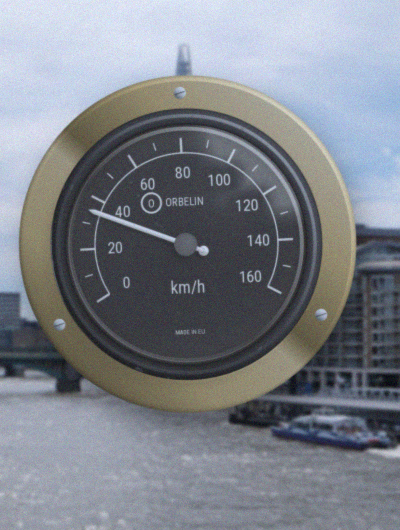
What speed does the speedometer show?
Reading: 35 km/h
